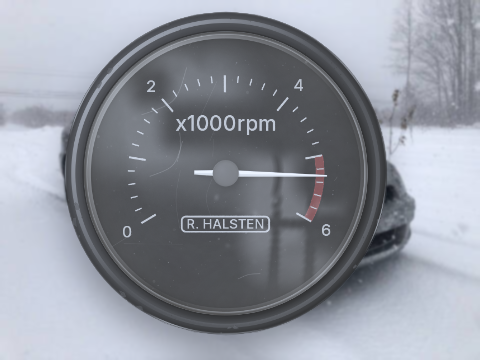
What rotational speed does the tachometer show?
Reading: 5300 rpm
